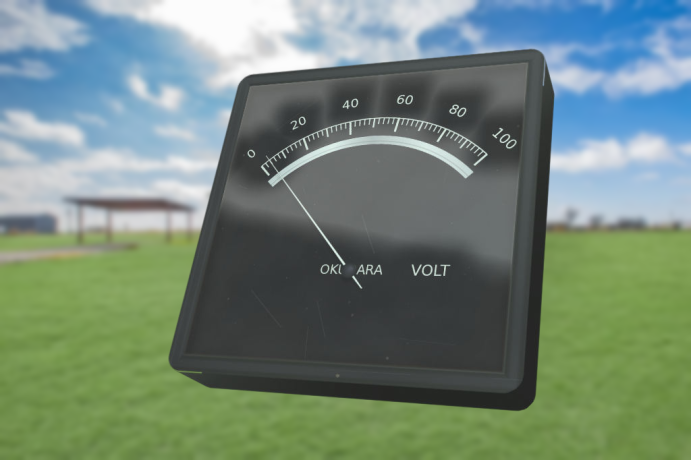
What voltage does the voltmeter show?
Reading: 4 V
